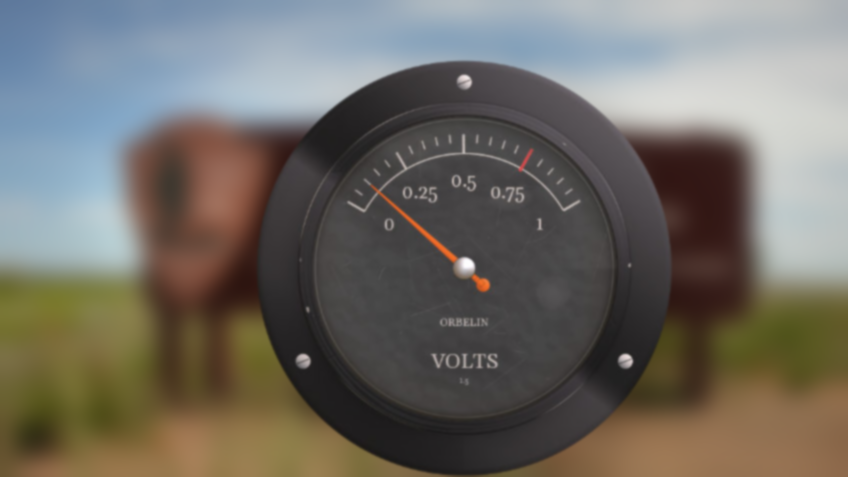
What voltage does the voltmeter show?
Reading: 0.1 V
